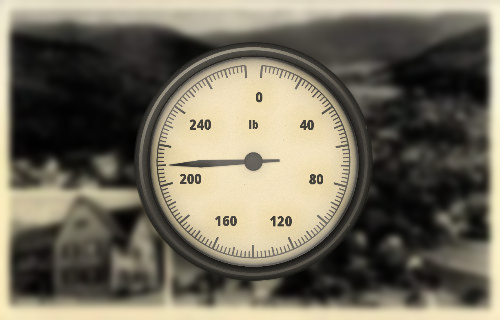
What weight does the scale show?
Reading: 210 lb
